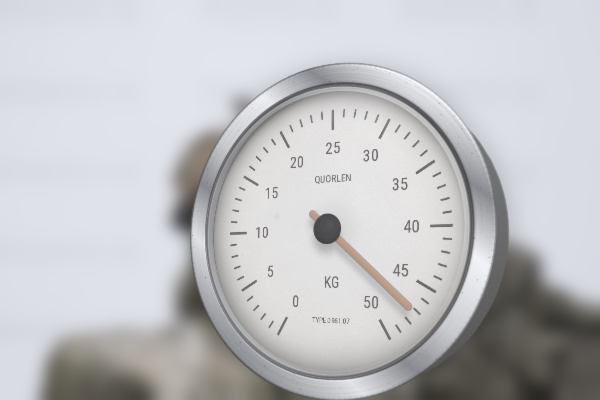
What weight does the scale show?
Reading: 47 kg
